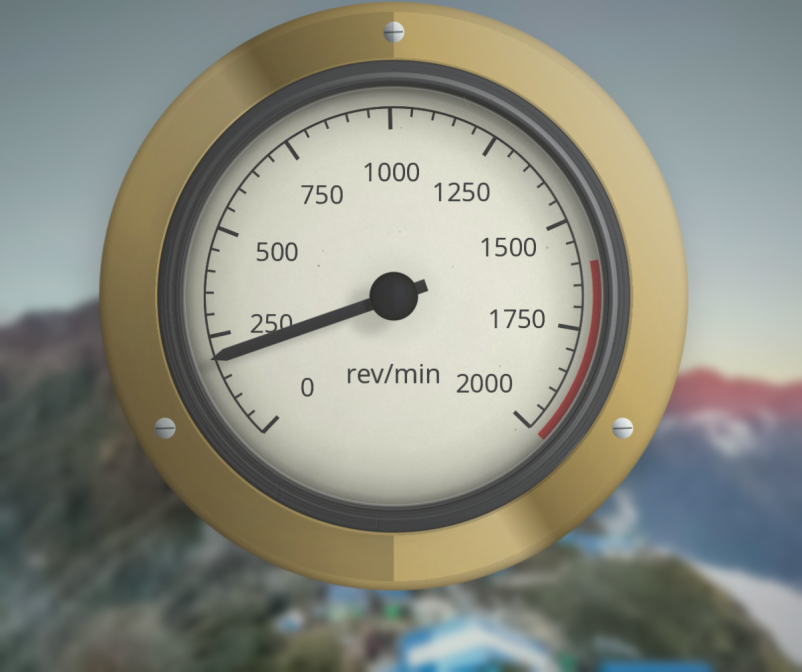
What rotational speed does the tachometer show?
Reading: 200 rpm
